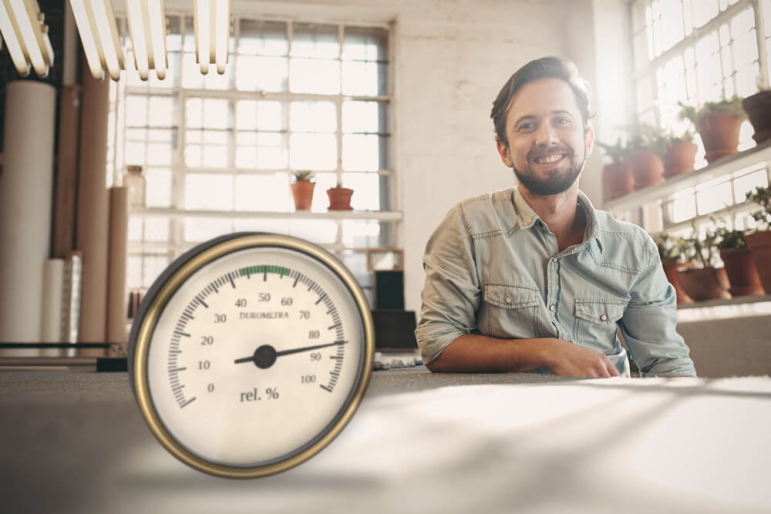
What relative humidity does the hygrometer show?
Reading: 85 %
